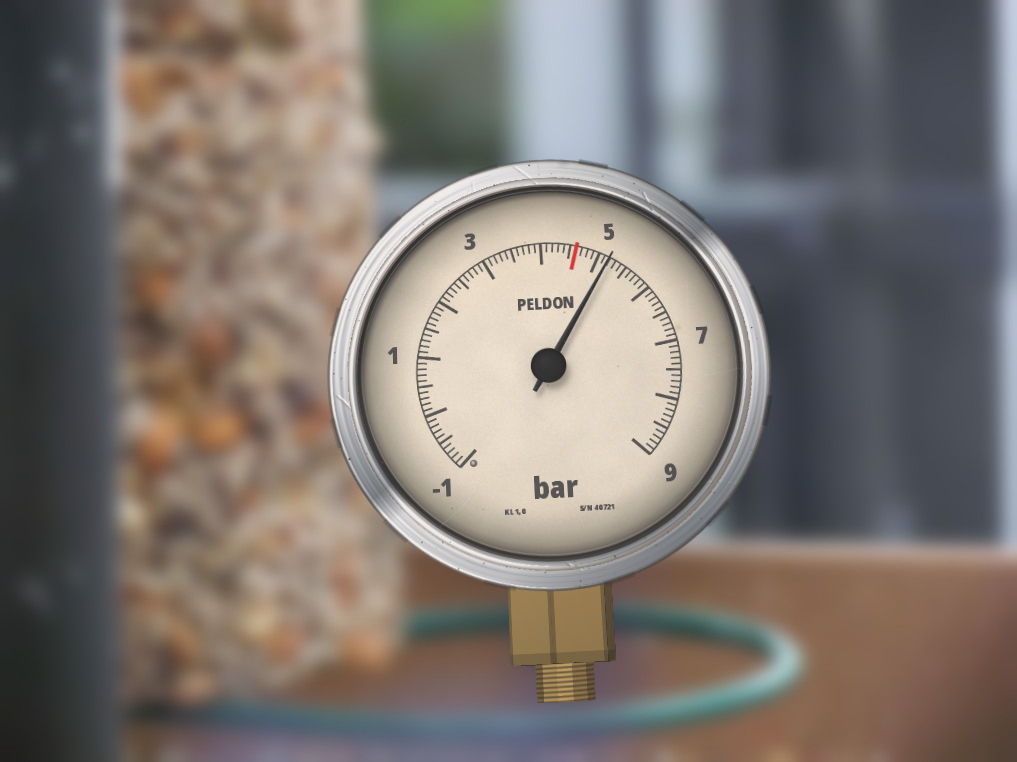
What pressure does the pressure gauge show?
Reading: 5.2 bar
